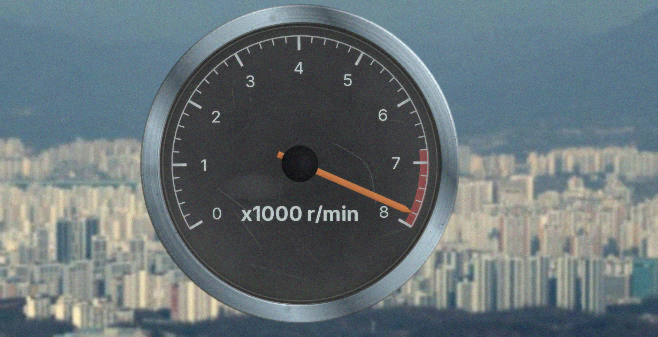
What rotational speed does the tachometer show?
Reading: 7800 rpm
